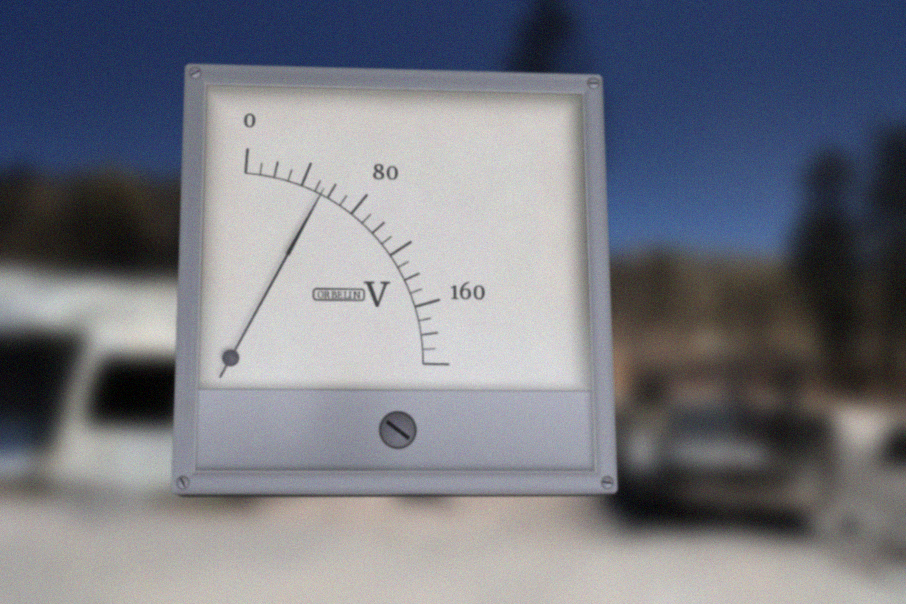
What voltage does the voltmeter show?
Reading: 55 V
